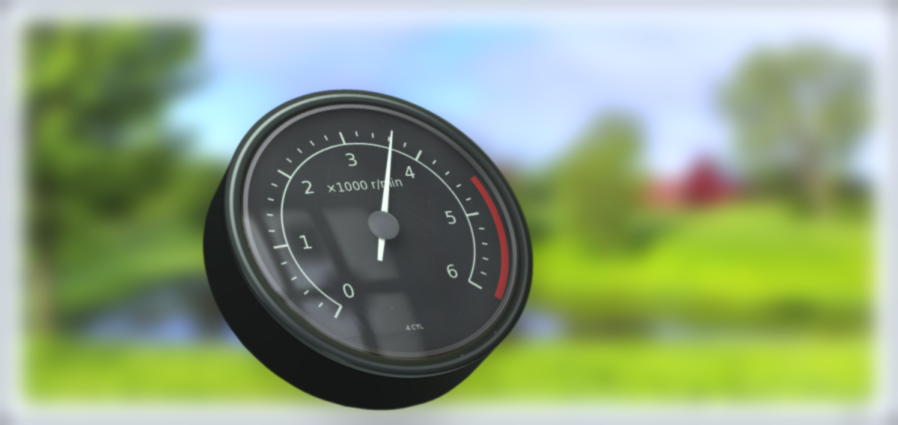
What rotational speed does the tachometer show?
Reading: 3600 rpm
